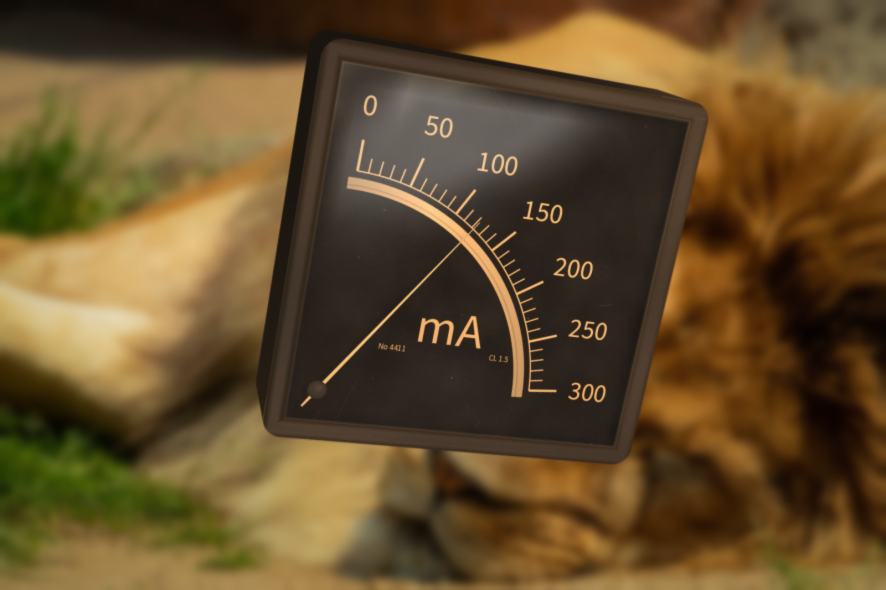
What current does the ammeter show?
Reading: 120 mA
